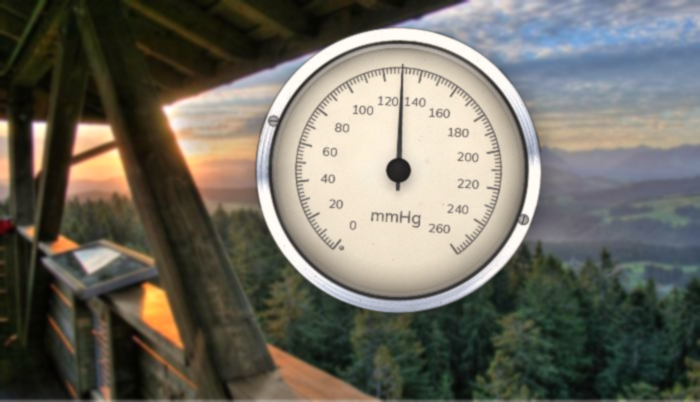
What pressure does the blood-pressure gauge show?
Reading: 130 mmHg
